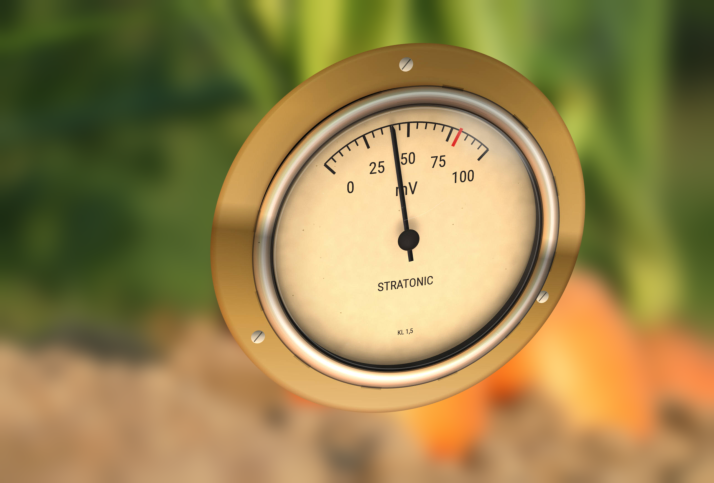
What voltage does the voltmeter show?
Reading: 40 mV
